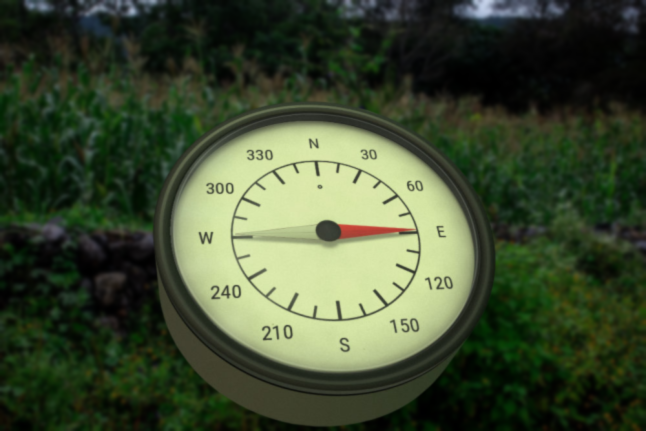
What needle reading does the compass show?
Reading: 90 °
